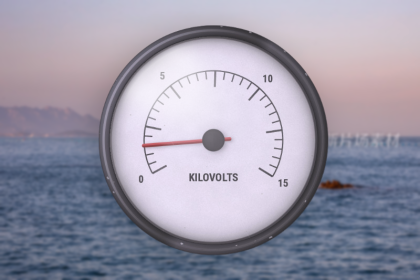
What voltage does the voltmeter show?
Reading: 1.5 kV
